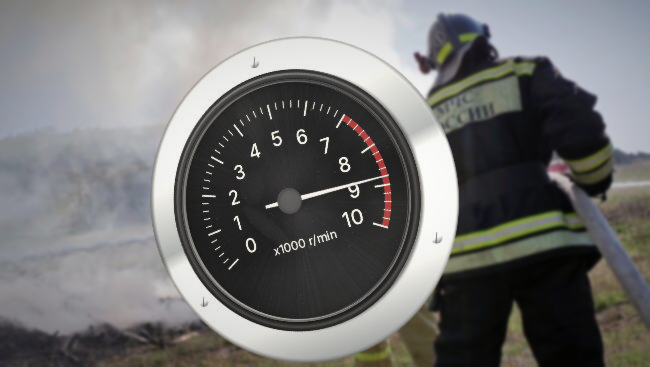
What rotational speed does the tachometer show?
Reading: 8800 rpm
